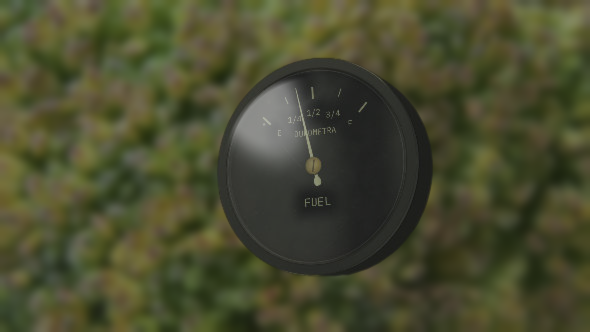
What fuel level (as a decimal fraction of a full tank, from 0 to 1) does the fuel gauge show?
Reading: 0.375
